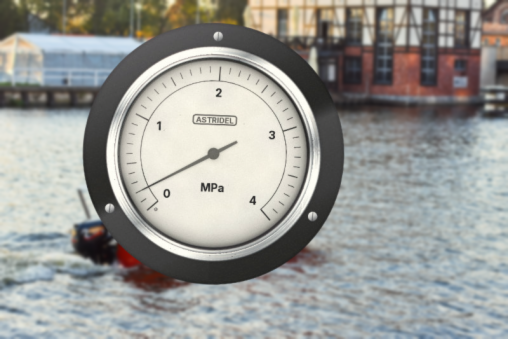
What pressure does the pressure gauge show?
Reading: 0.2 MPa
